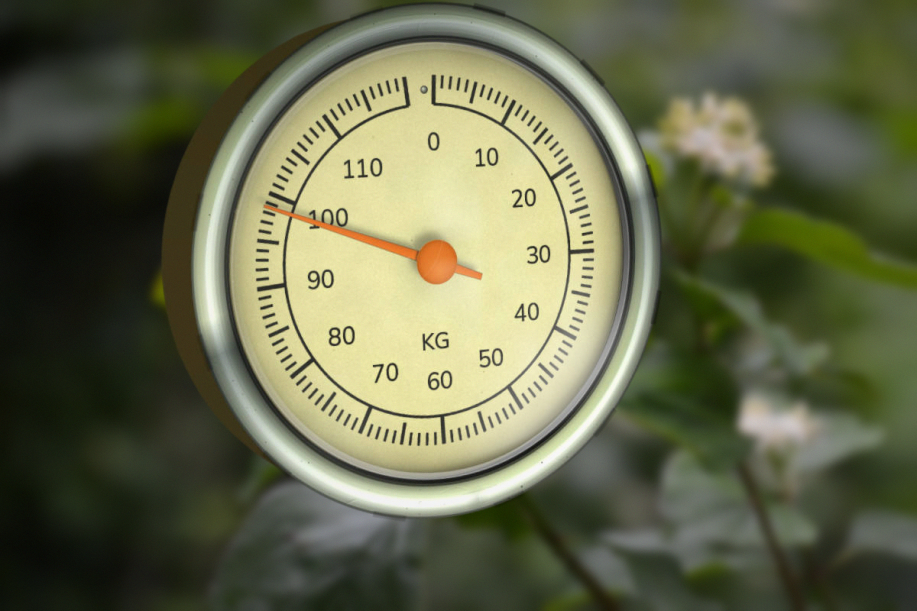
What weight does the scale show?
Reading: 98.5 kg
